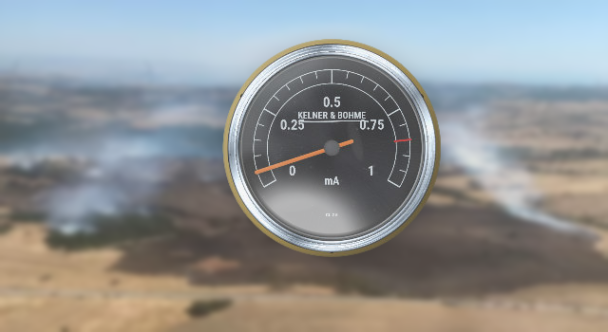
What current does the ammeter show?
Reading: 0.05 mA
